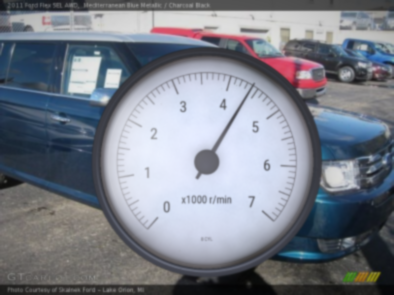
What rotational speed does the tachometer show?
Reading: 4400 rpm
